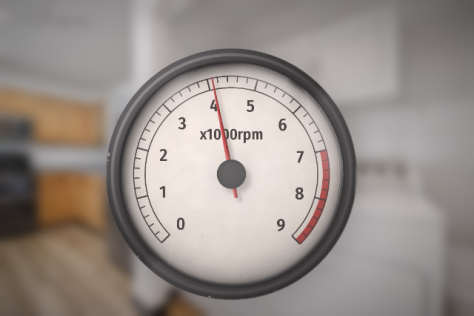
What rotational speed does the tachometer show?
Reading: 4100 rpm
